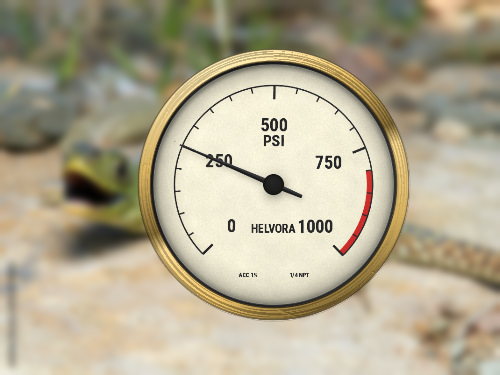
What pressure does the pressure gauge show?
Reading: 250 psi
